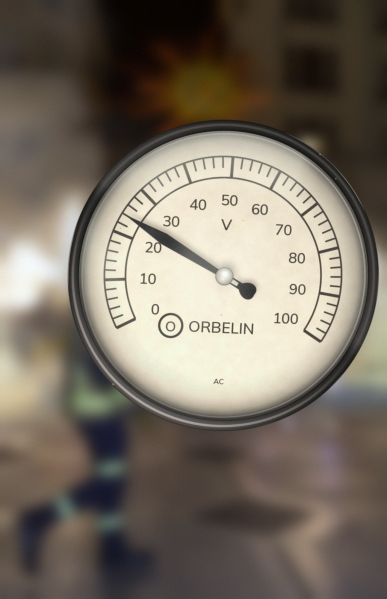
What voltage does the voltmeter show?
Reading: 24 V
